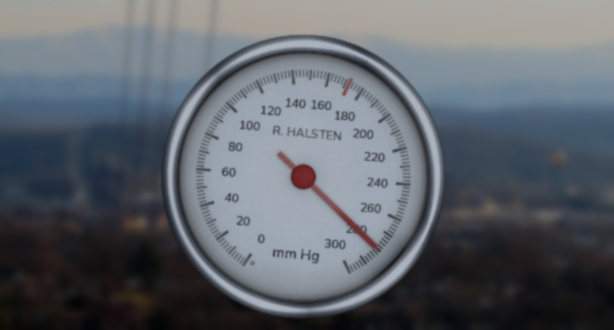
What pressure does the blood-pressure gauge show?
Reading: 280 mmHg
